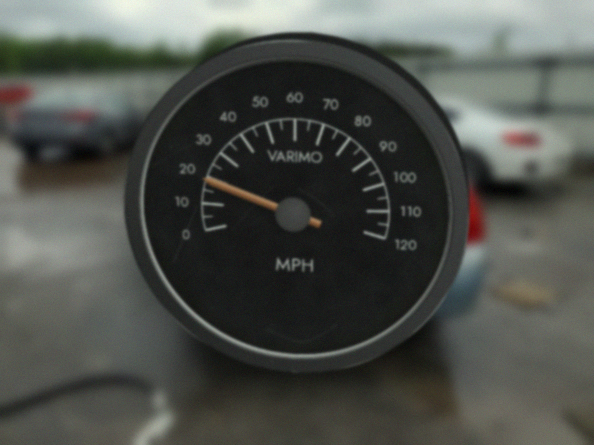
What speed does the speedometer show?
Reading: 20 mph
